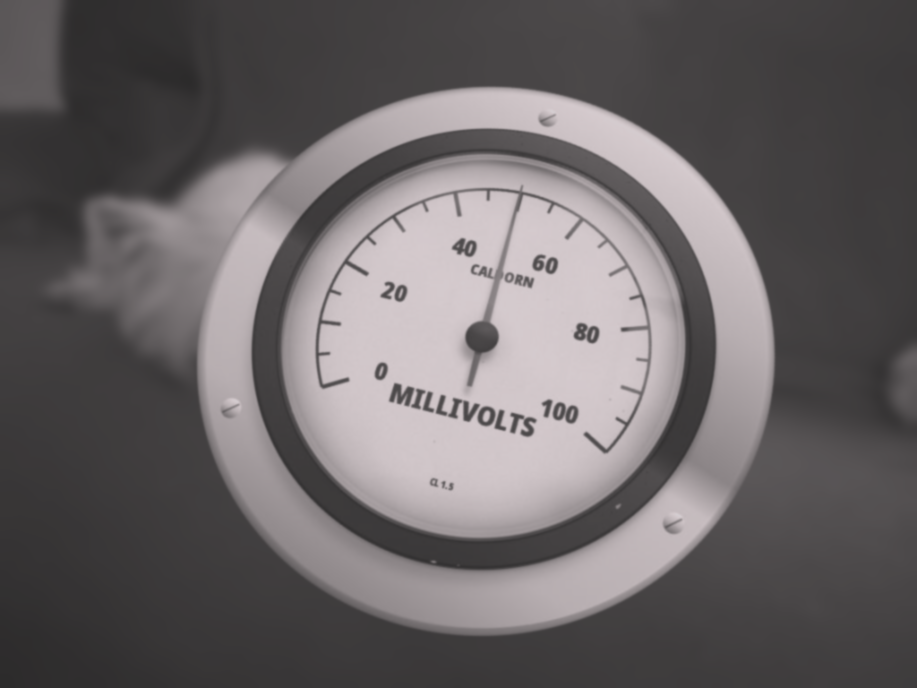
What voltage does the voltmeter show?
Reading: 50 mV
